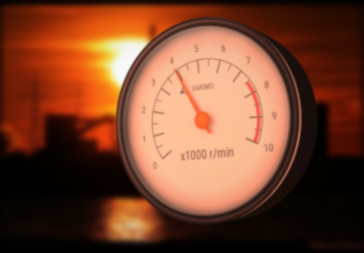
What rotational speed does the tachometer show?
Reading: 4000 rpm
